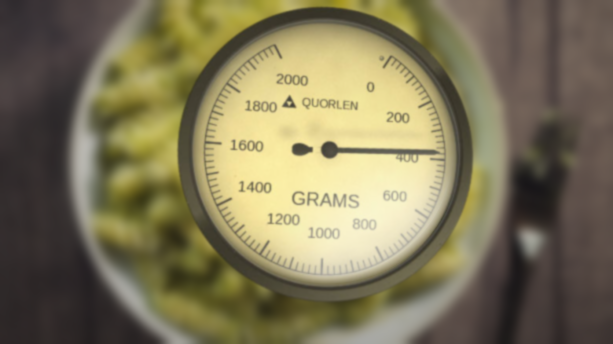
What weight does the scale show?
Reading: 380 g
